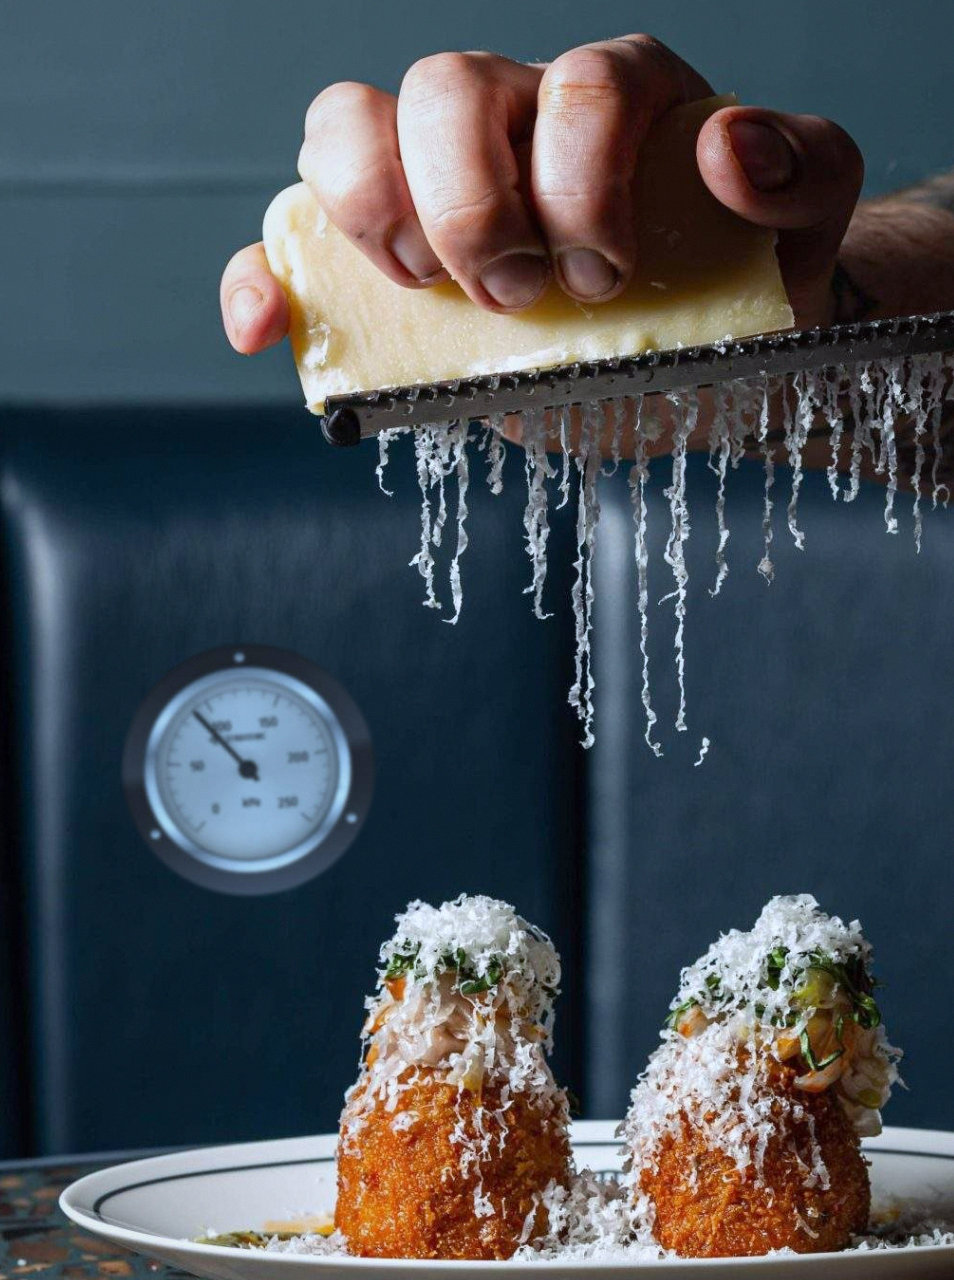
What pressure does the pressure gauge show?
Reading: 90 kPa
